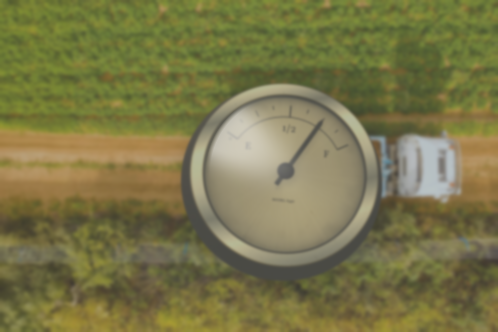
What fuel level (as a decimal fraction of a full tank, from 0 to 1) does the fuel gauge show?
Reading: 0.75
